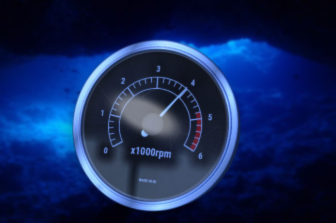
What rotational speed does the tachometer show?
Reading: 4000 rpm
